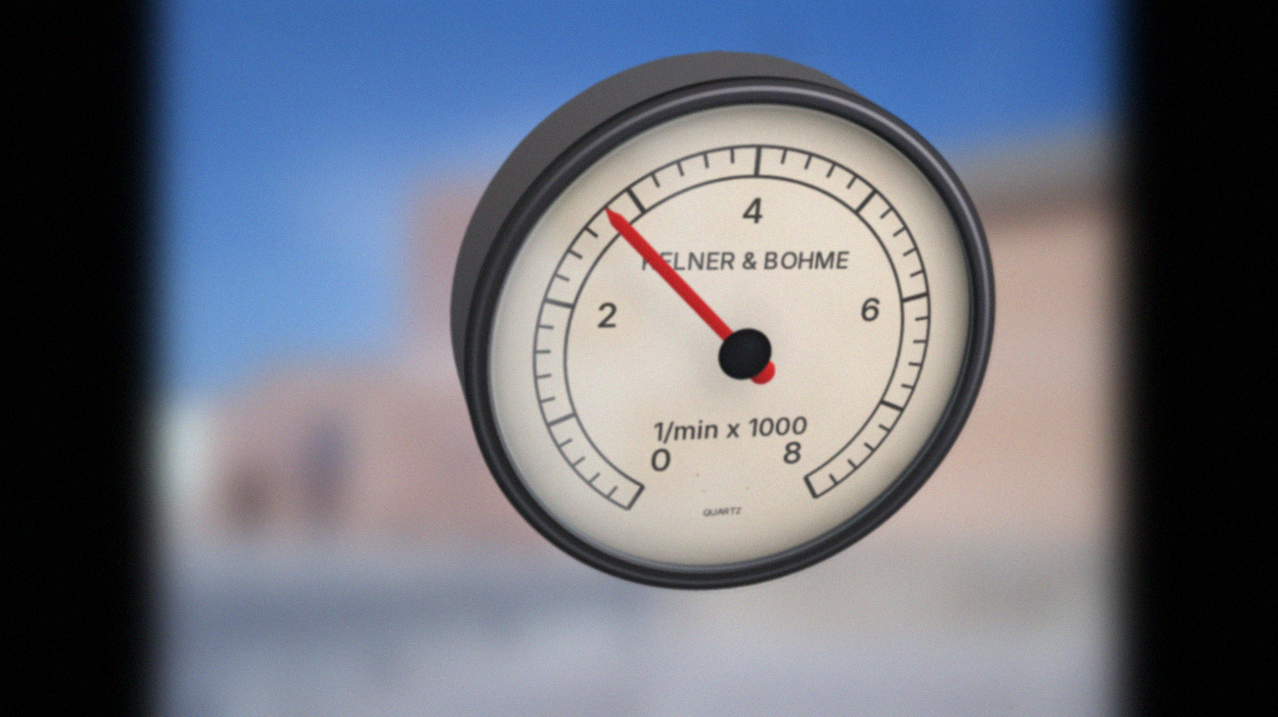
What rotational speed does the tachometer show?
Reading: 2800 rpm
